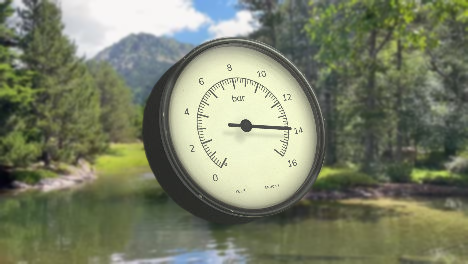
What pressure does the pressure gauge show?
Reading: 14 bar
